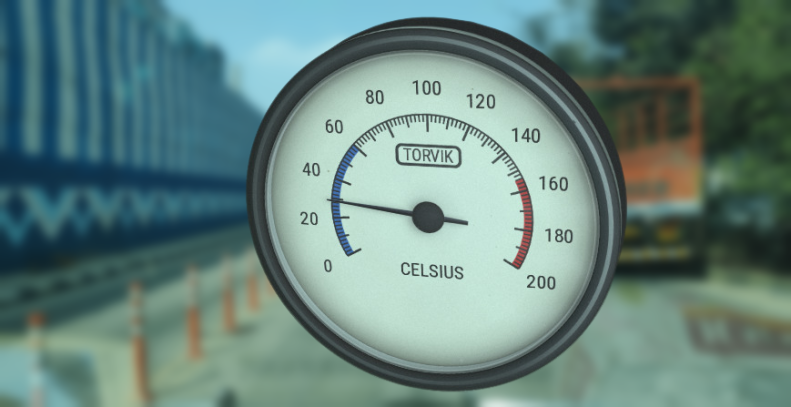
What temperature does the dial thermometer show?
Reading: 30 °C
